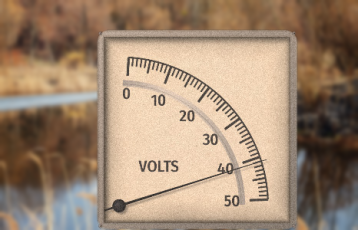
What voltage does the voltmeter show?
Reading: 41 V
